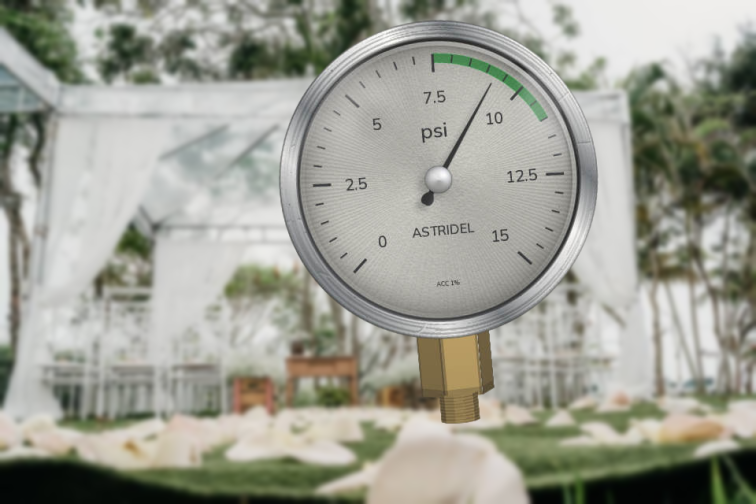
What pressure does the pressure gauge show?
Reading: 9.25 psi
